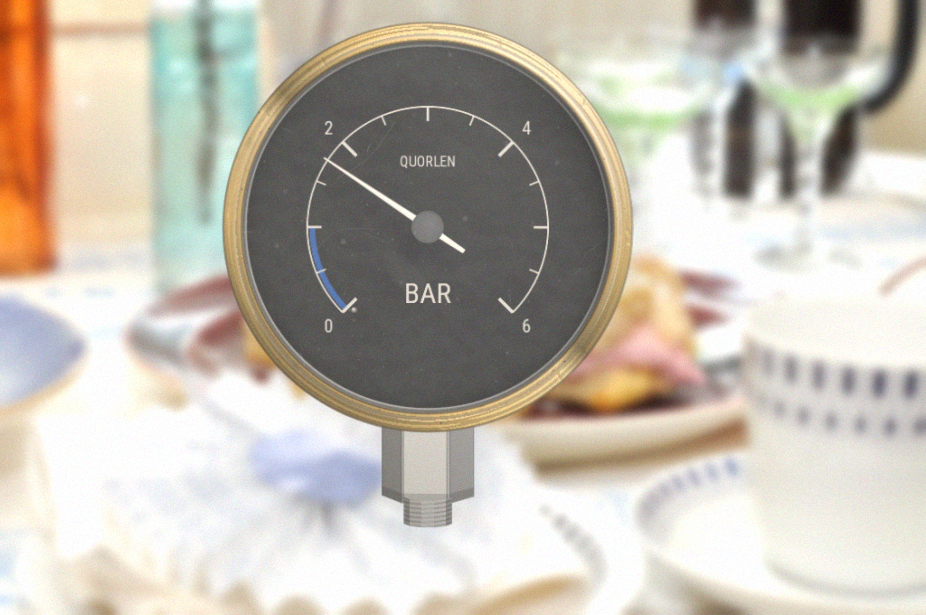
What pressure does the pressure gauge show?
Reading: 1.75 bar
